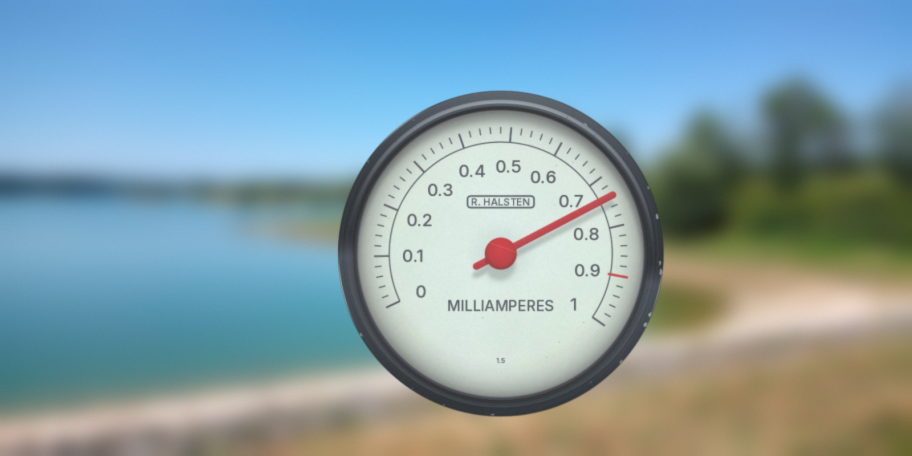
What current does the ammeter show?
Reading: 0.74 mA
